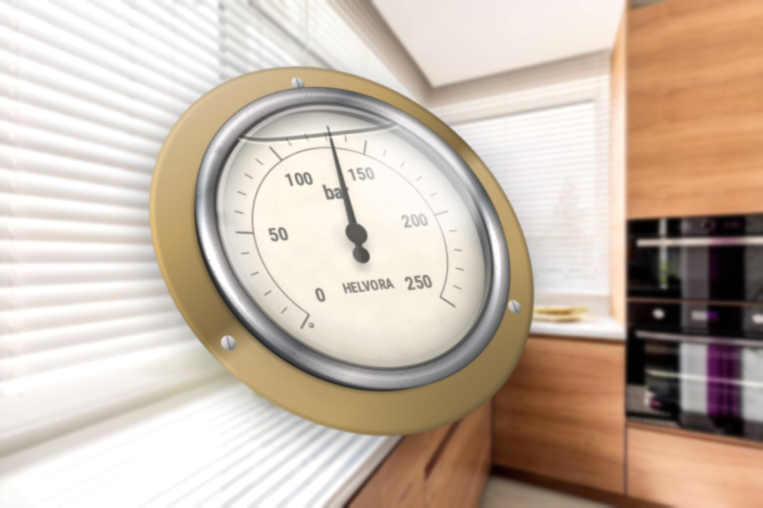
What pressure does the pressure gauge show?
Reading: 130 bar
